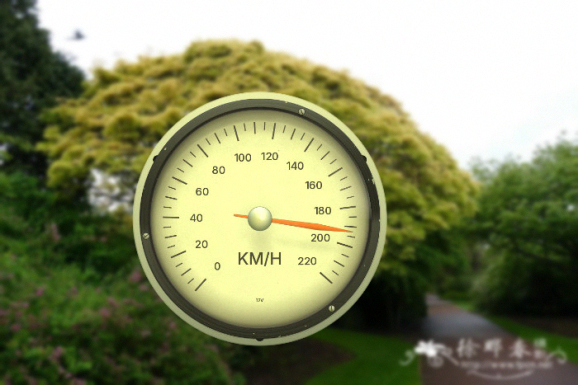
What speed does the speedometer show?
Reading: 192.5 km/h
